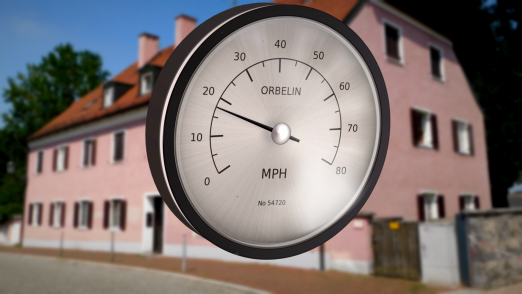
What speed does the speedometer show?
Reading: 17.5 mph
